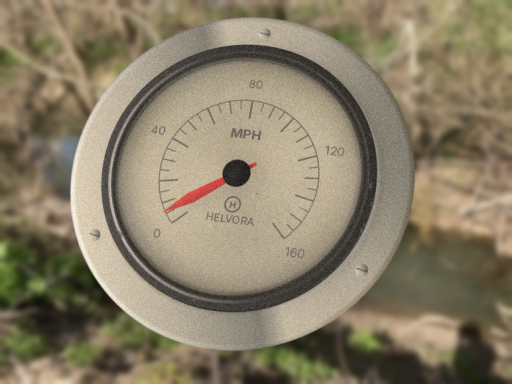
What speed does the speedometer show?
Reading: 5 mph
